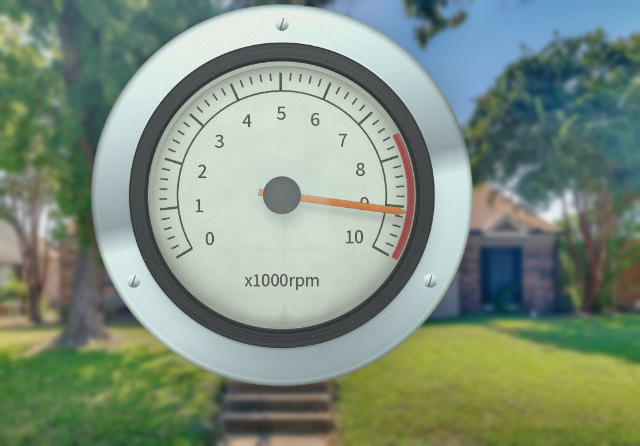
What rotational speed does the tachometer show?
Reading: 9100 rpm
